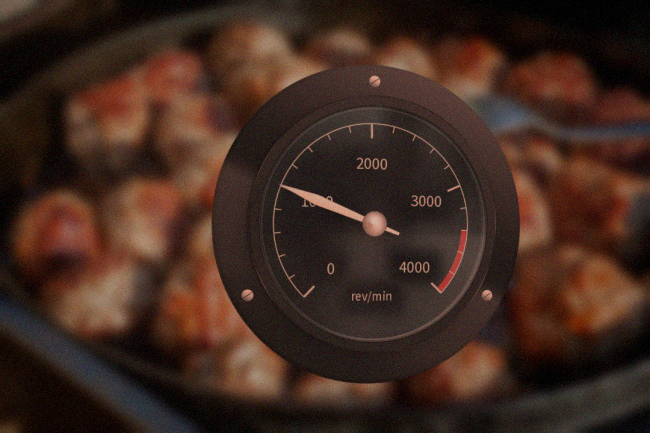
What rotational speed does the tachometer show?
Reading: 1000 rpm
